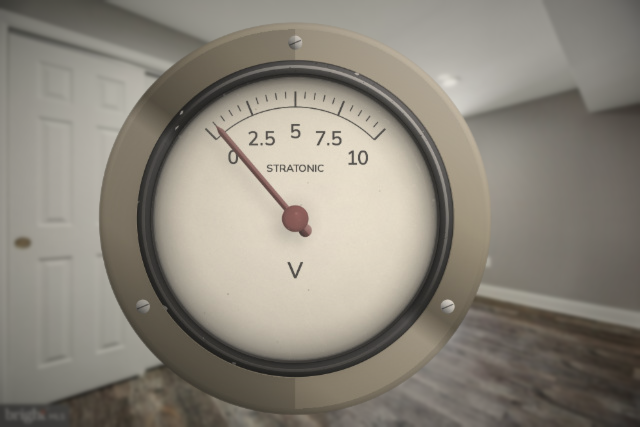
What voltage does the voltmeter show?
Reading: 0.5 V
